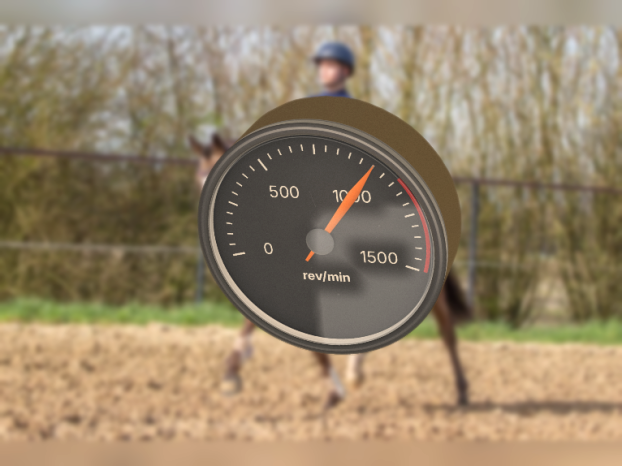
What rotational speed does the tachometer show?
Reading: 1000 rpm
